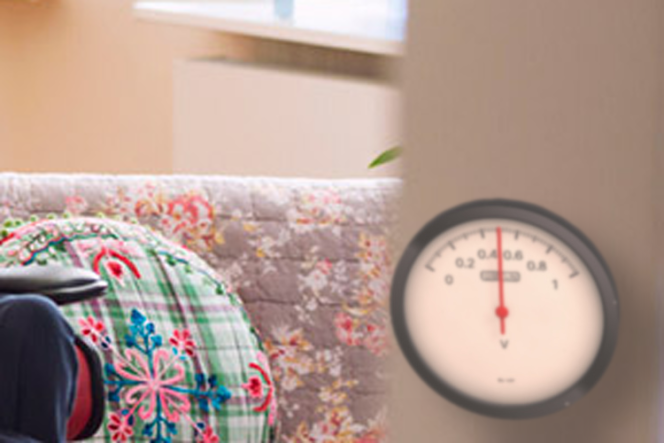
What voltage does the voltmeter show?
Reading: 0.5 V
